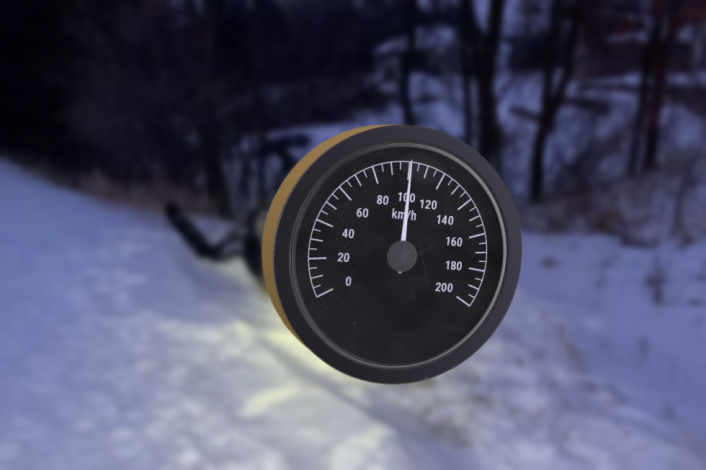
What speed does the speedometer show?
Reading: 100 km/h
